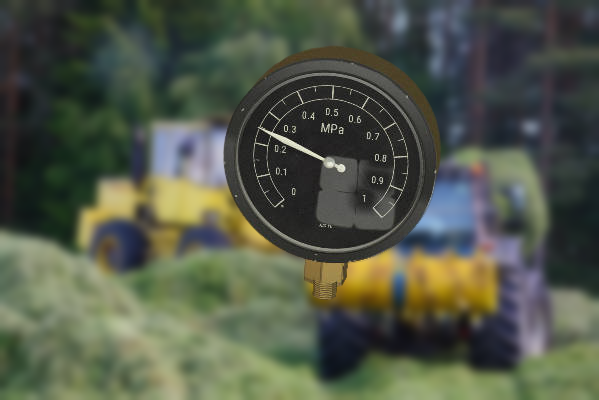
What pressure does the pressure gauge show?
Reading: 0.25 MPa
